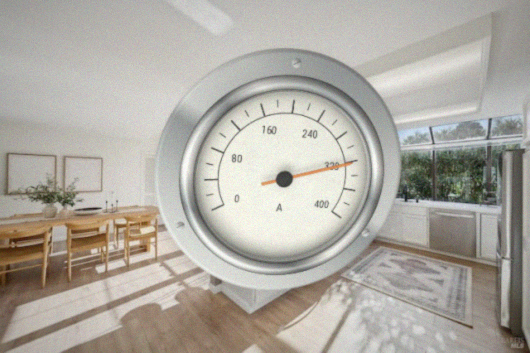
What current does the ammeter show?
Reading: 320 A
